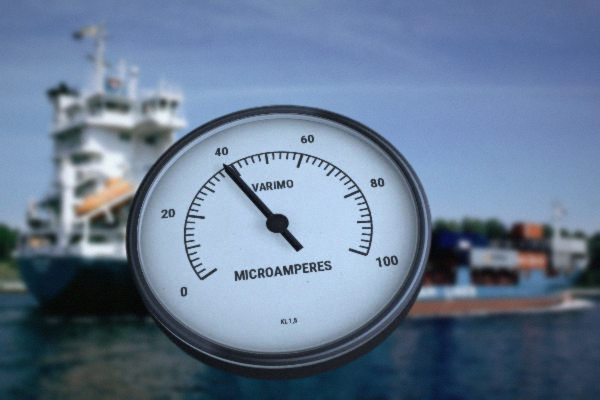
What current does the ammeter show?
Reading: 38 µA
